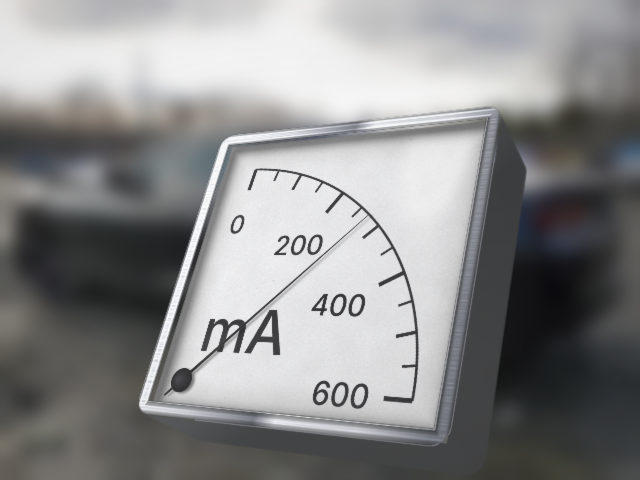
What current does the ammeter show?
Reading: 275 mA
